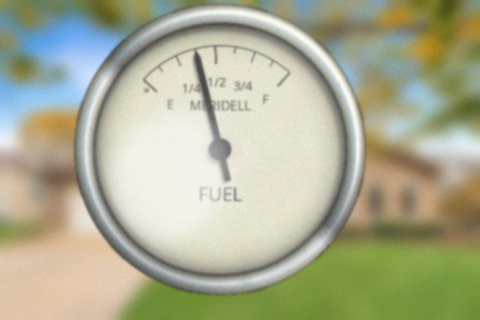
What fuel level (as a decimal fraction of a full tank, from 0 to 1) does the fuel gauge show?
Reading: 0.375
